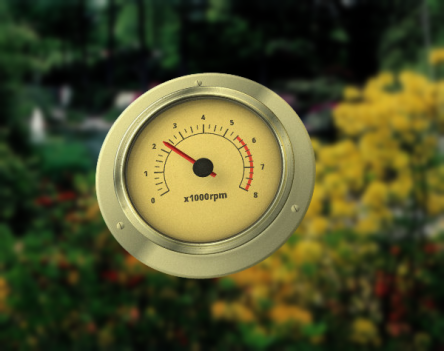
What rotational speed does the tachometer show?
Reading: 2250 rpm
